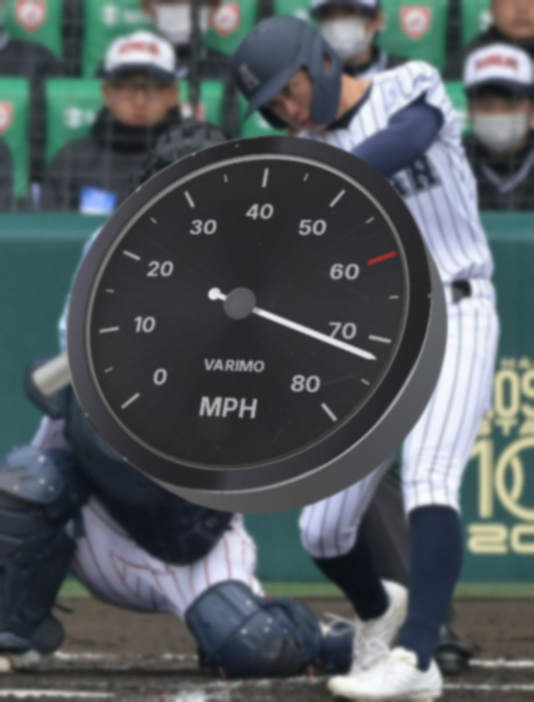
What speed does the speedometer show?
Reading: 72.5 mph
